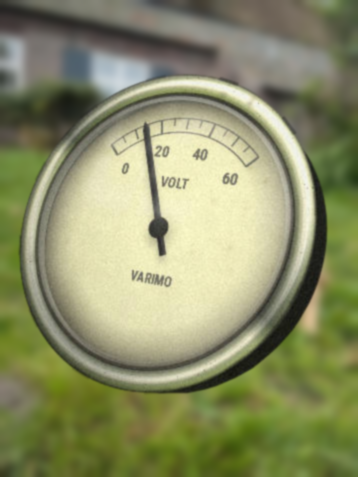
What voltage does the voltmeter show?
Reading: 15 V
